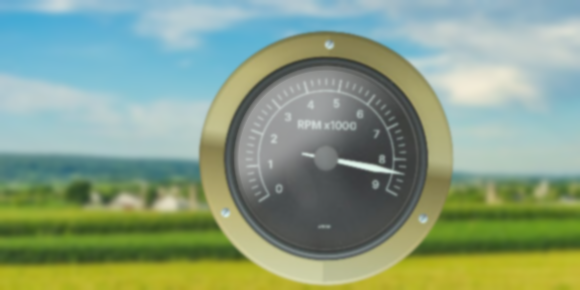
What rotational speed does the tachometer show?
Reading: 8400 rpm
